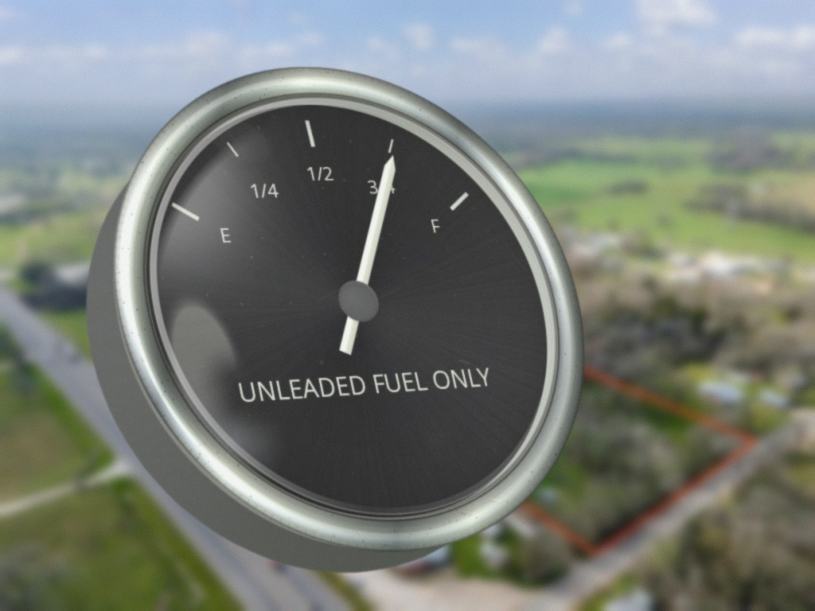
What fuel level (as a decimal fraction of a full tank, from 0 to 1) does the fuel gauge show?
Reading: 0.75
